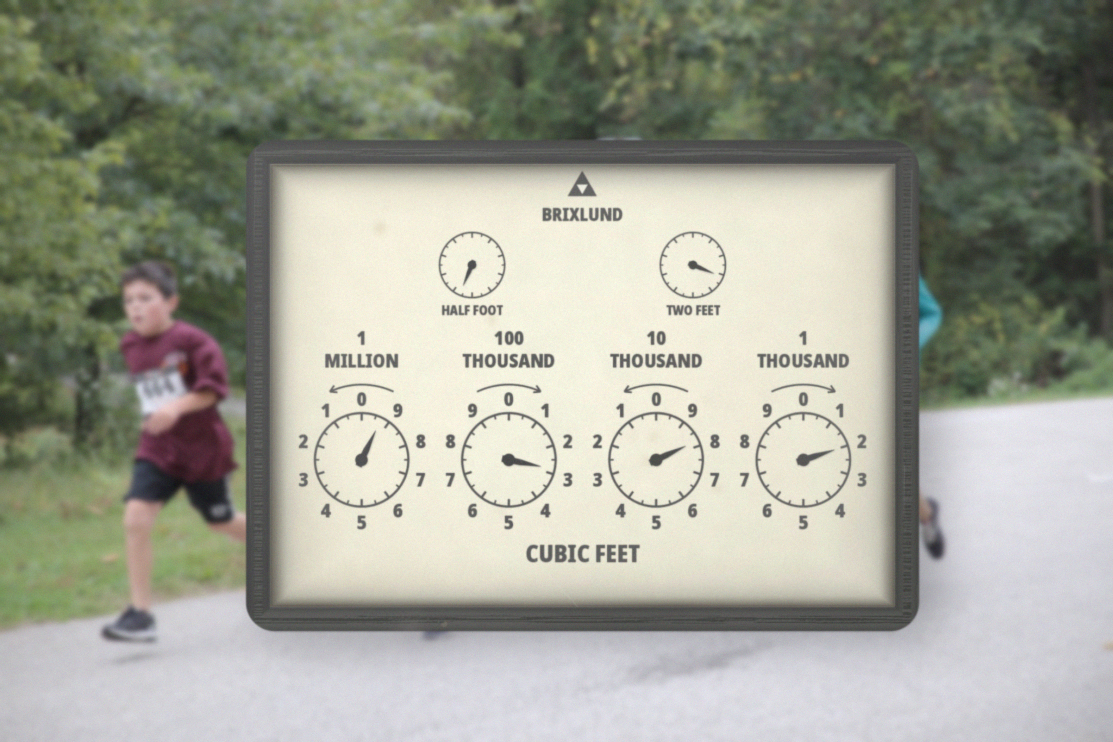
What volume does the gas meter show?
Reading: 928200 ft³
